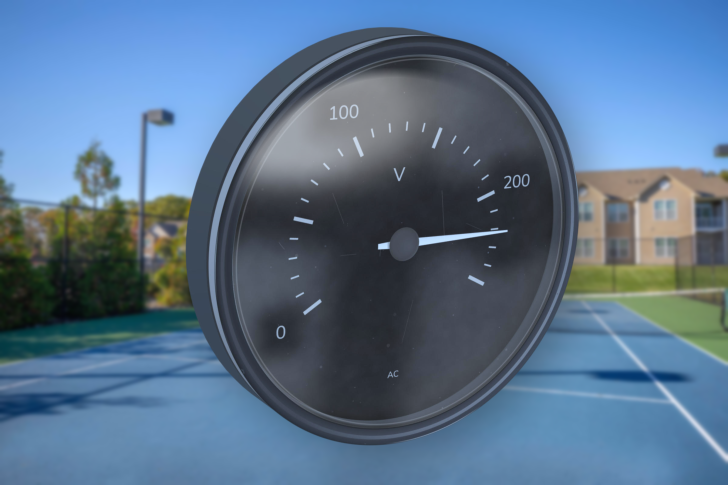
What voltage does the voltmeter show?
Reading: 220 V
